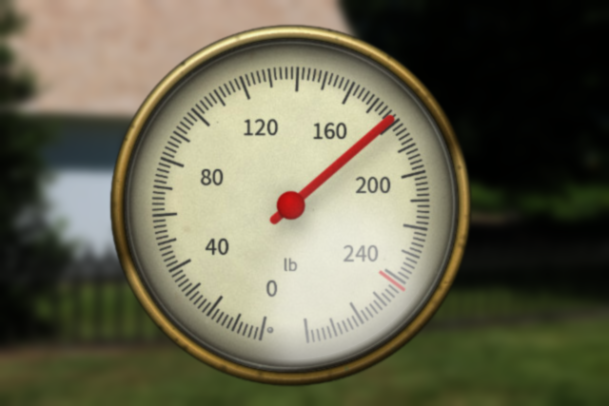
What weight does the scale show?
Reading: 178 lb
